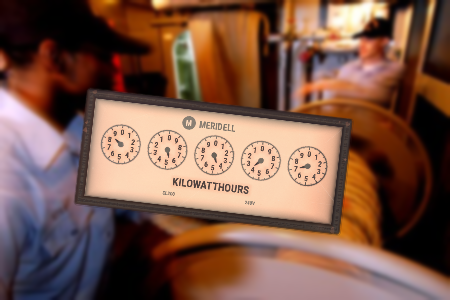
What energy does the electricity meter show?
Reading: 85437 kWh
